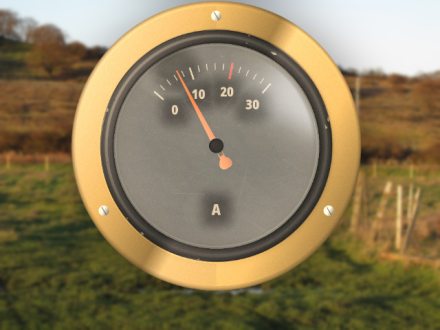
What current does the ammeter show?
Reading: 7 A
